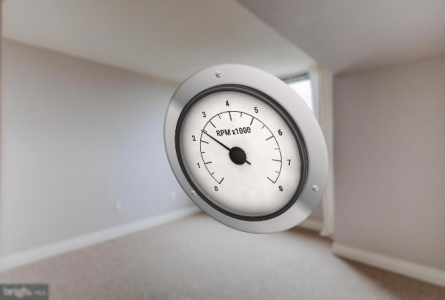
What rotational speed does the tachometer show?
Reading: 2500 rpm
